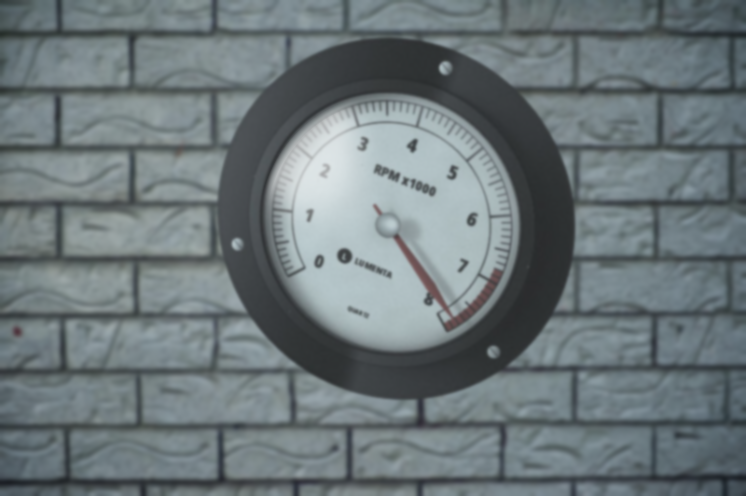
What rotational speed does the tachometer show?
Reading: 7800 rpm
